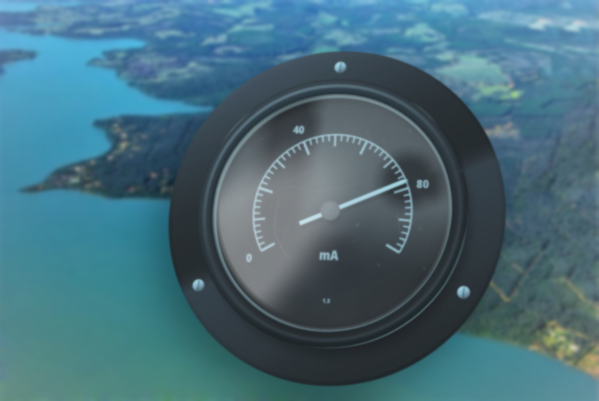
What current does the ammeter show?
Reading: 78 mA
